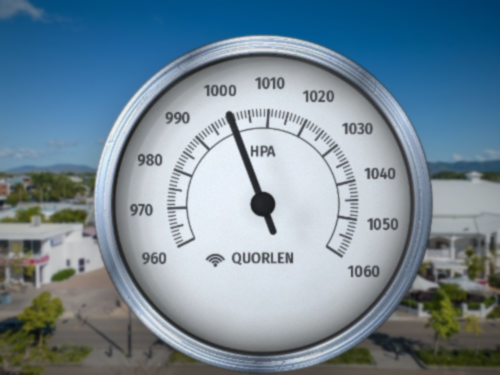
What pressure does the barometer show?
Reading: 1000 hPa
